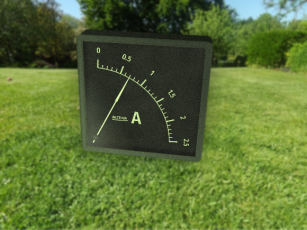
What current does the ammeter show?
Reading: 0.7 A
